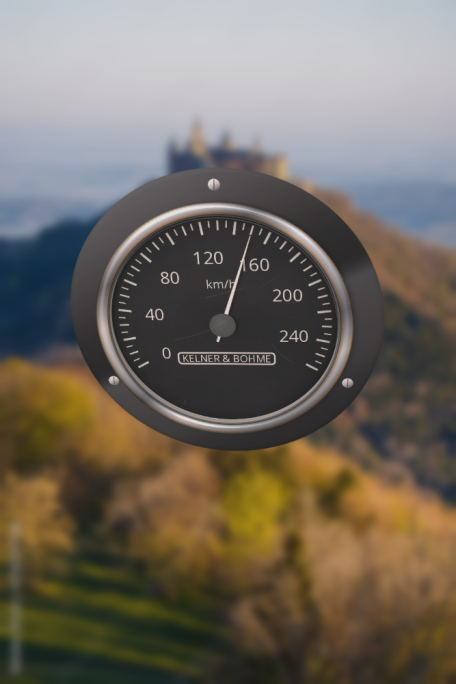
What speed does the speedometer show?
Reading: 150 km/h
